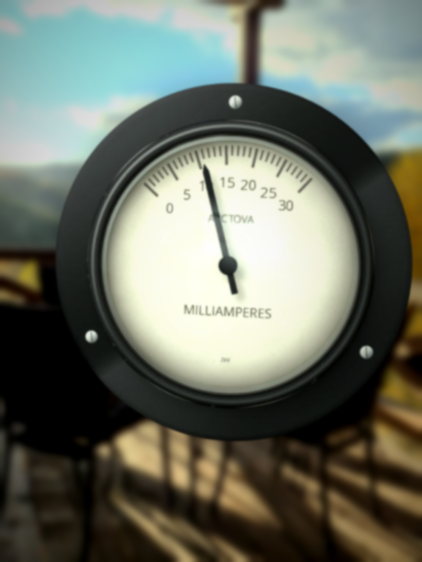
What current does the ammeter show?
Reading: 11 mA
